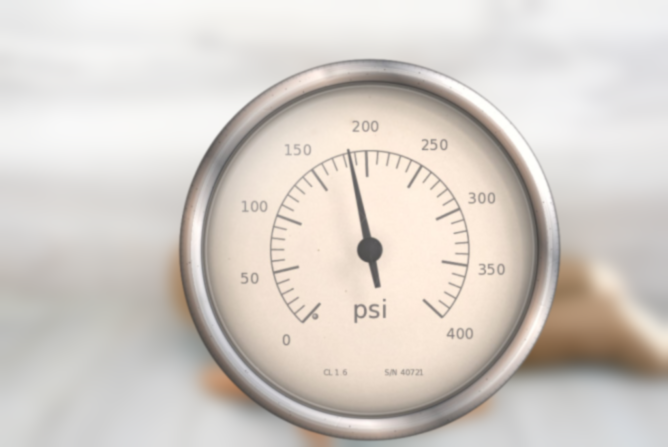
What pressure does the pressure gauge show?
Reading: 185 psi
